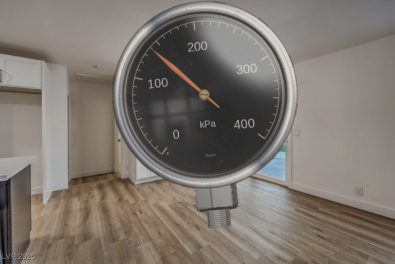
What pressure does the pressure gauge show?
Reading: 140 kPa
